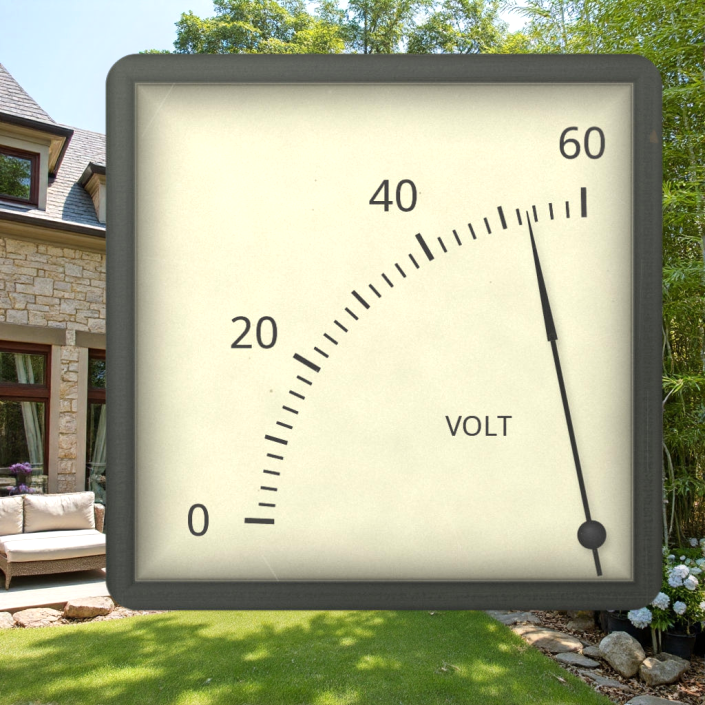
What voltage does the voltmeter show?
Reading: 53 V
